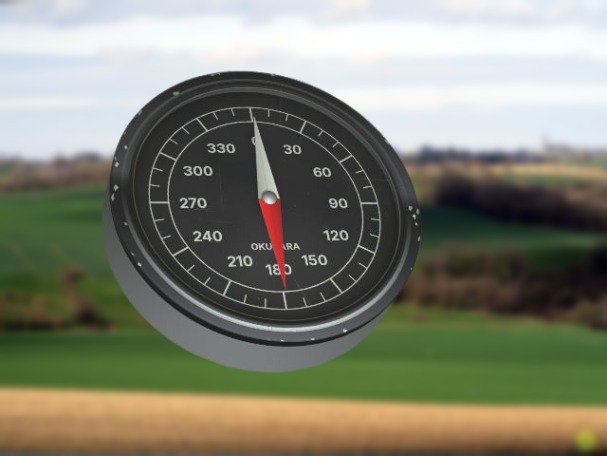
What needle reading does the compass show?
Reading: 180 °
